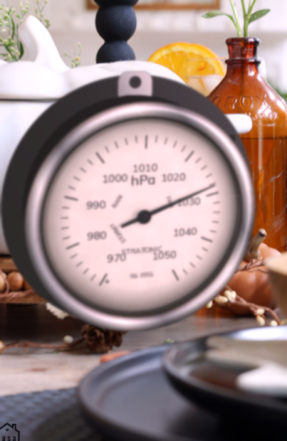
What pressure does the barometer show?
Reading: 1028 hPa
